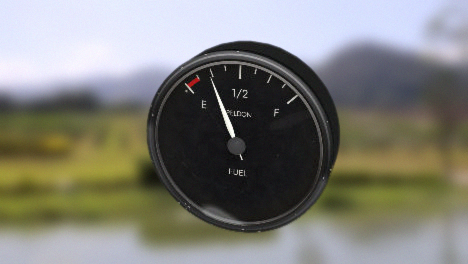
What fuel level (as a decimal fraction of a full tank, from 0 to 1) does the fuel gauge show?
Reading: 0.25
